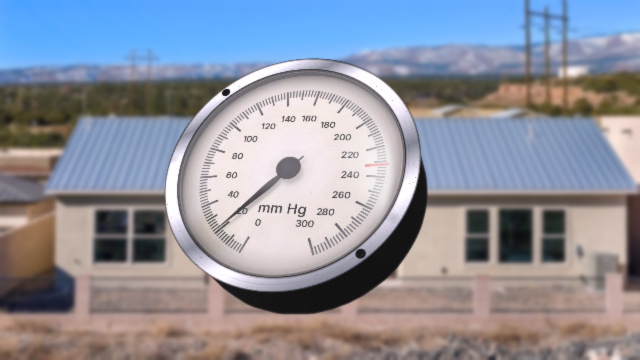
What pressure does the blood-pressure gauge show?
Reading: 20 mmHg
